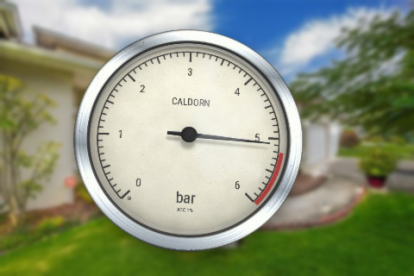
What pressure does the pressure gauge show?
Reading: 5.1 bar
